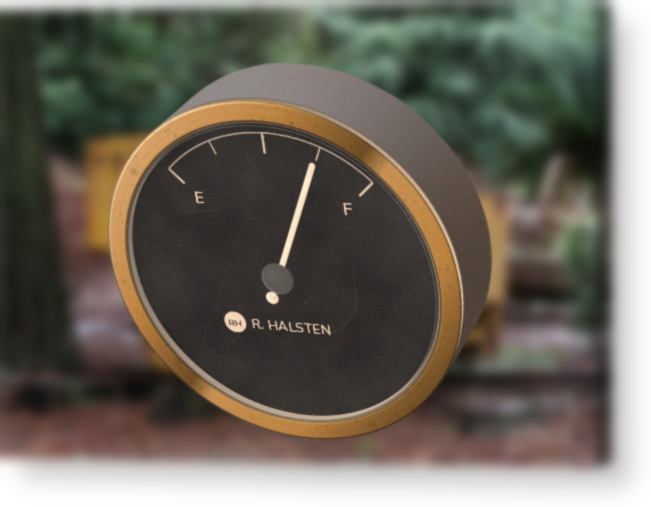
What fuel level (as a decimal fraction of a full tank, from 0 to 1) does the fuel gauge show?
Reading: 0.75
